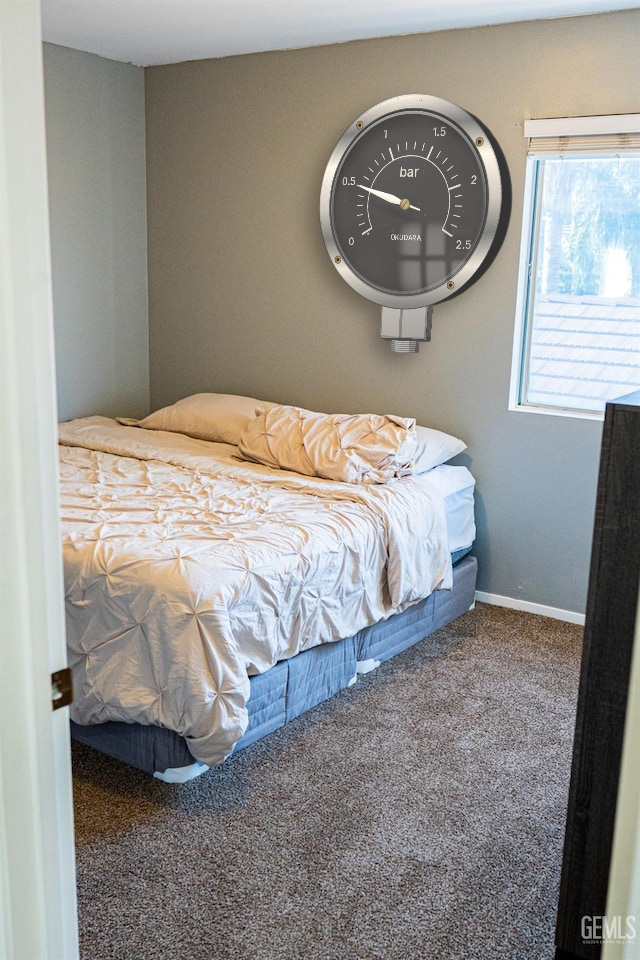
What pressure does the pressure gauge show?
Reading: 0.5 bar
